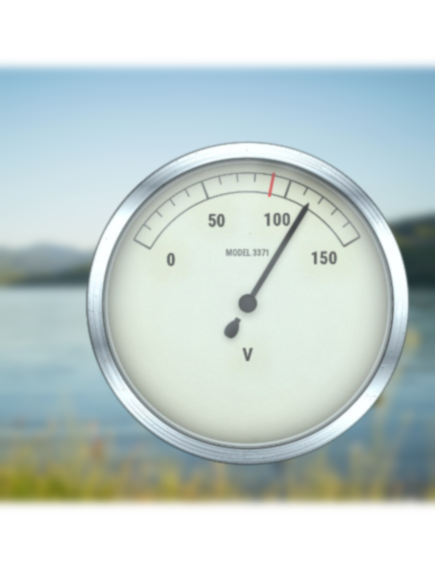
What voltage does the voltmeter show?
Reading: 115 V
